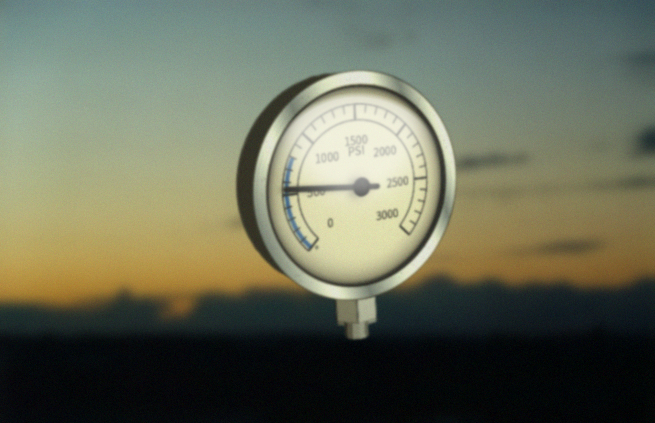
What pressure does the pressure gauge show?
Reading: 550 psi
